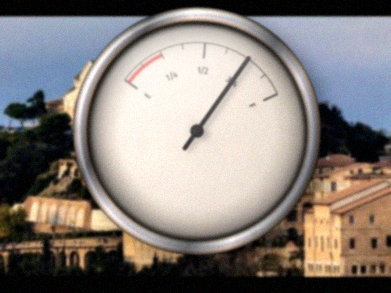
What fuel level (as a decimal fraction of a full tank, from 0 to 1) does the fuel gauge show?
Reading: 0.75
